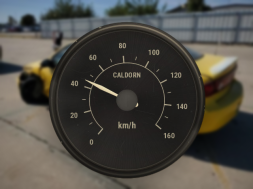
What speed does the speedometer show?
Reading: 45 km/h
